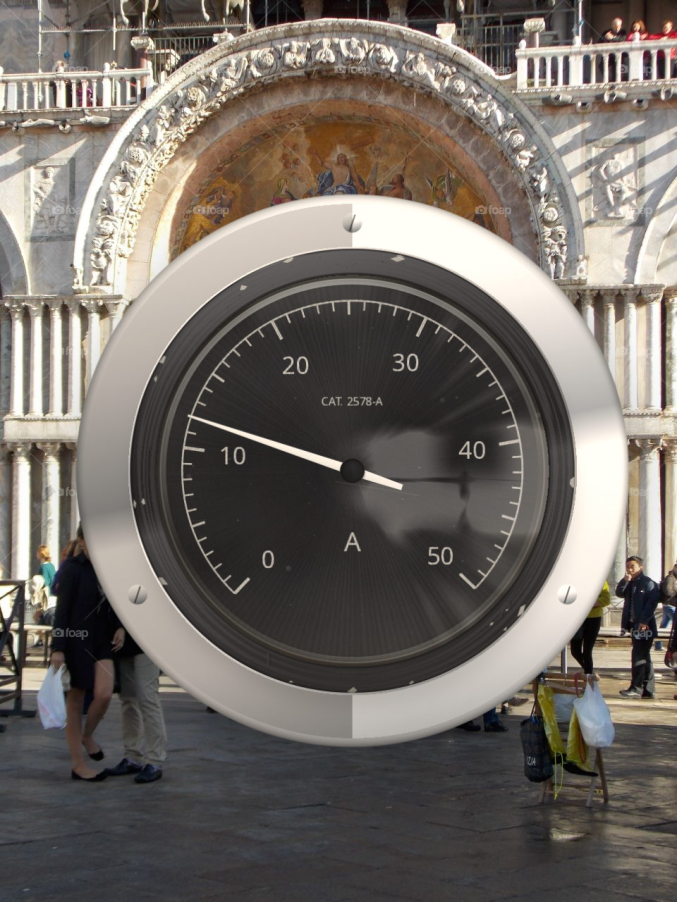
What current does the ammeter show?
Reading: 12 A
